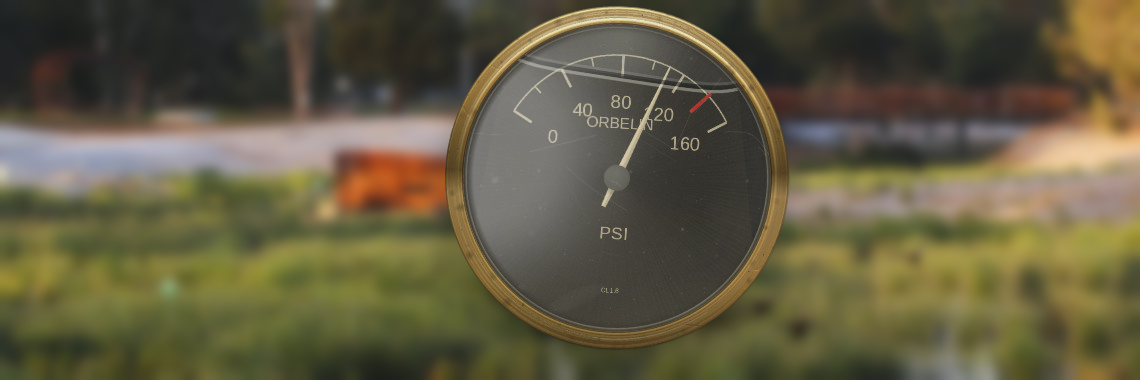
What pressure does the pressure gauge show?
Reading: 110 psi
